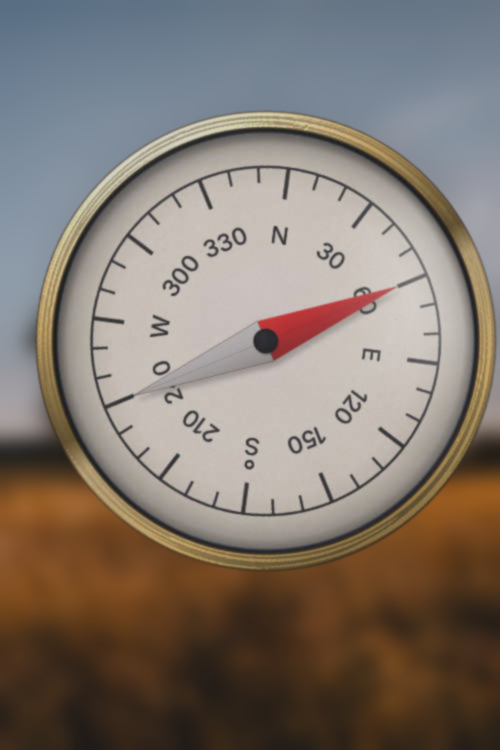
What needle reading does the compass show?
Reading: 60 °
